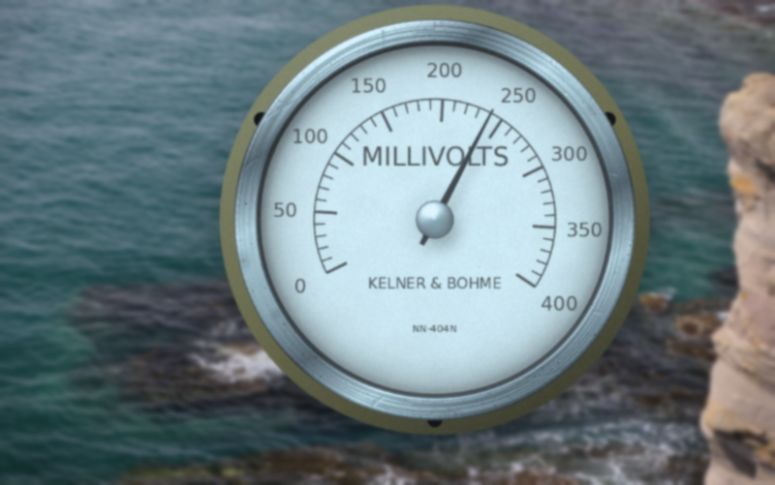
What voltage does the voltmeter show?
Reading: 240 mV
